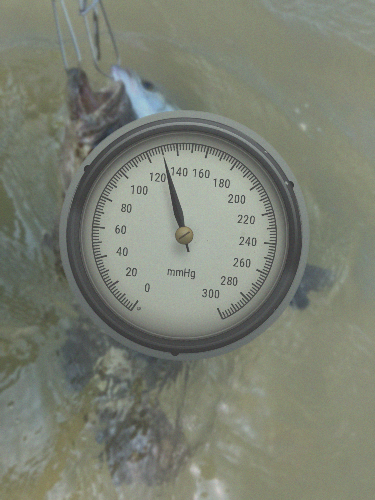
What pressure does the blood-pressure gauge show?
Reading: 130 mmHg
